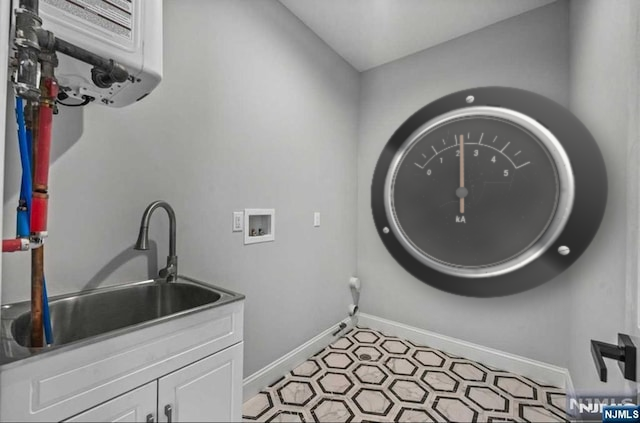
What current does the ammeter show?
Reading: 2.25 kA
